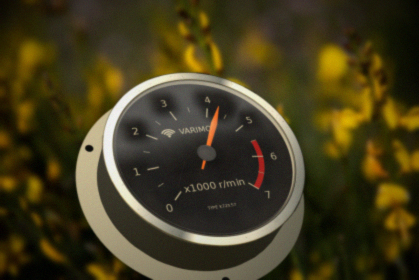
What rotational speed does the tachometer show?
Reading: 4250 rpm
